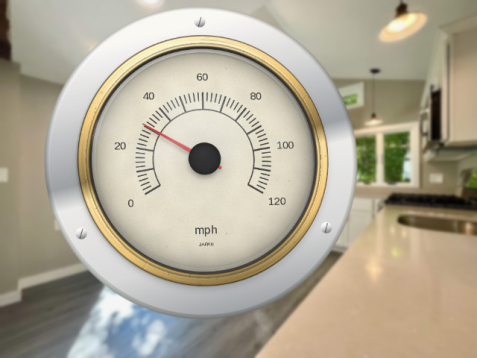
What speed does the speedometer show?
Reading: 30 mph
